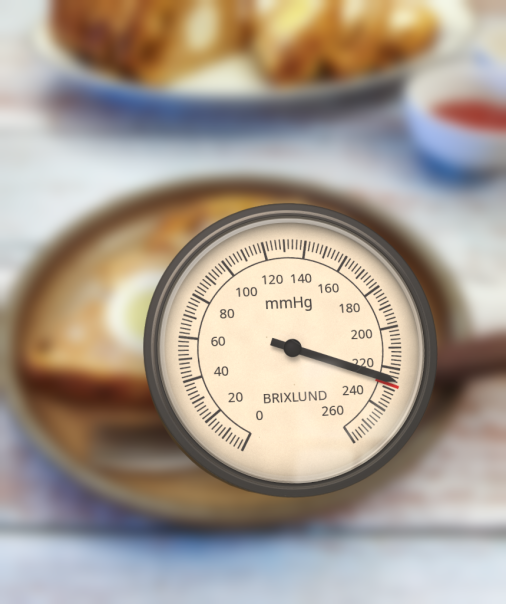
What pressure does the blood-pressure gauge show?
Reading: 226 mmHg
